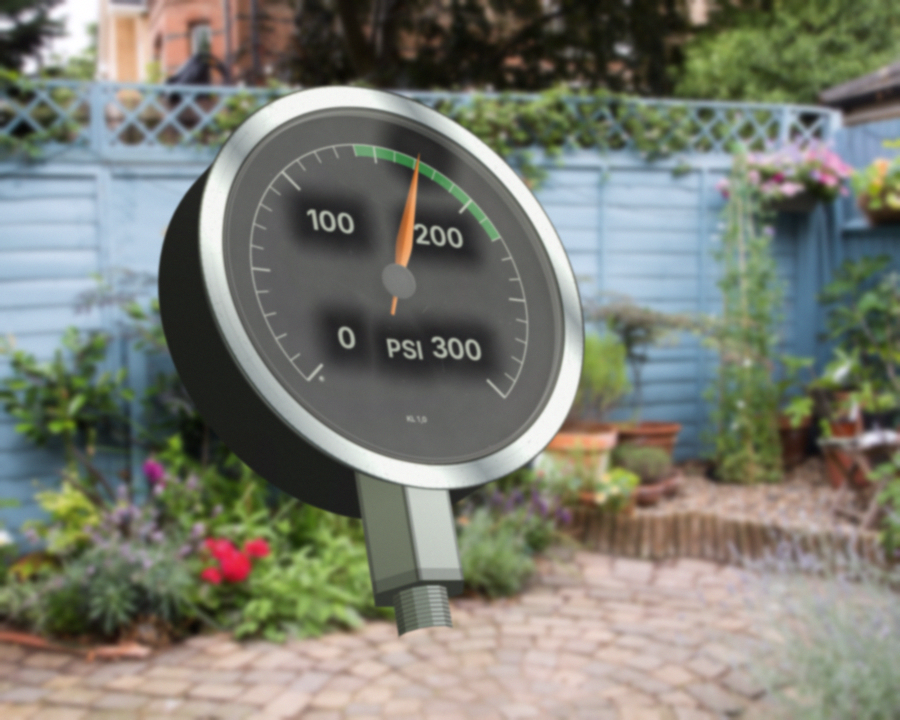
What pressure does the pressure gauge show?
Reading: 170 psi
